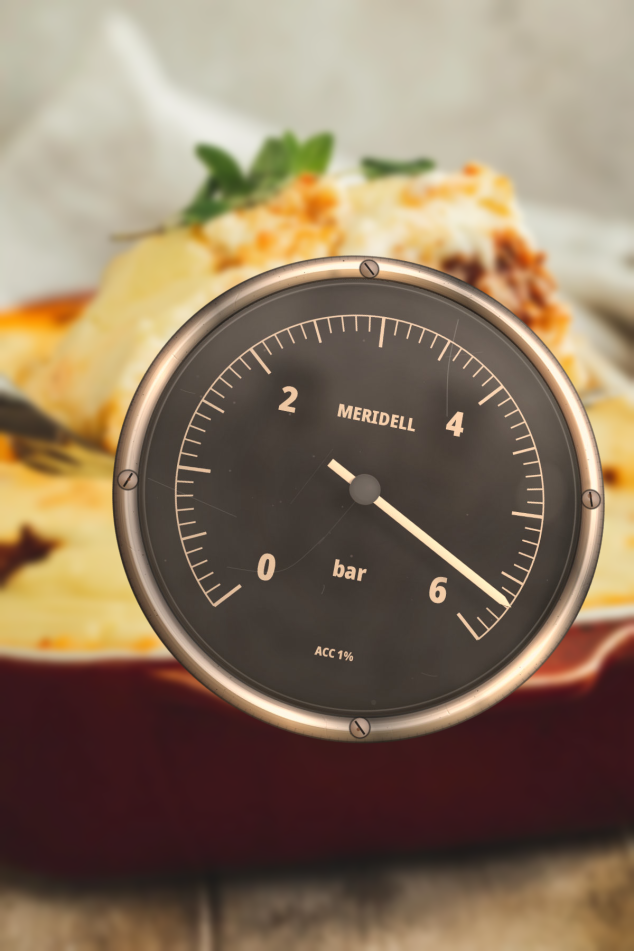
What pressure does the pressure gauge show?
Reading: 5.7 bar
